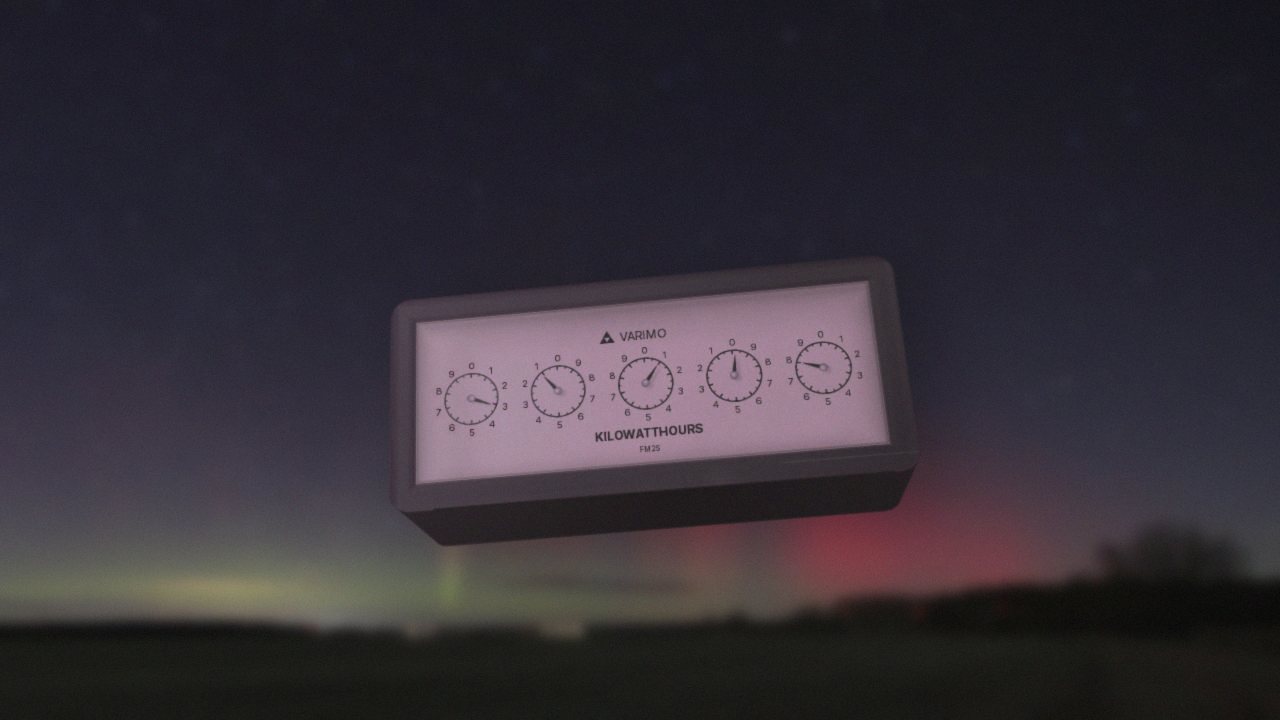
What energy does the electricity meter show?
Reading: 31098 kWh
